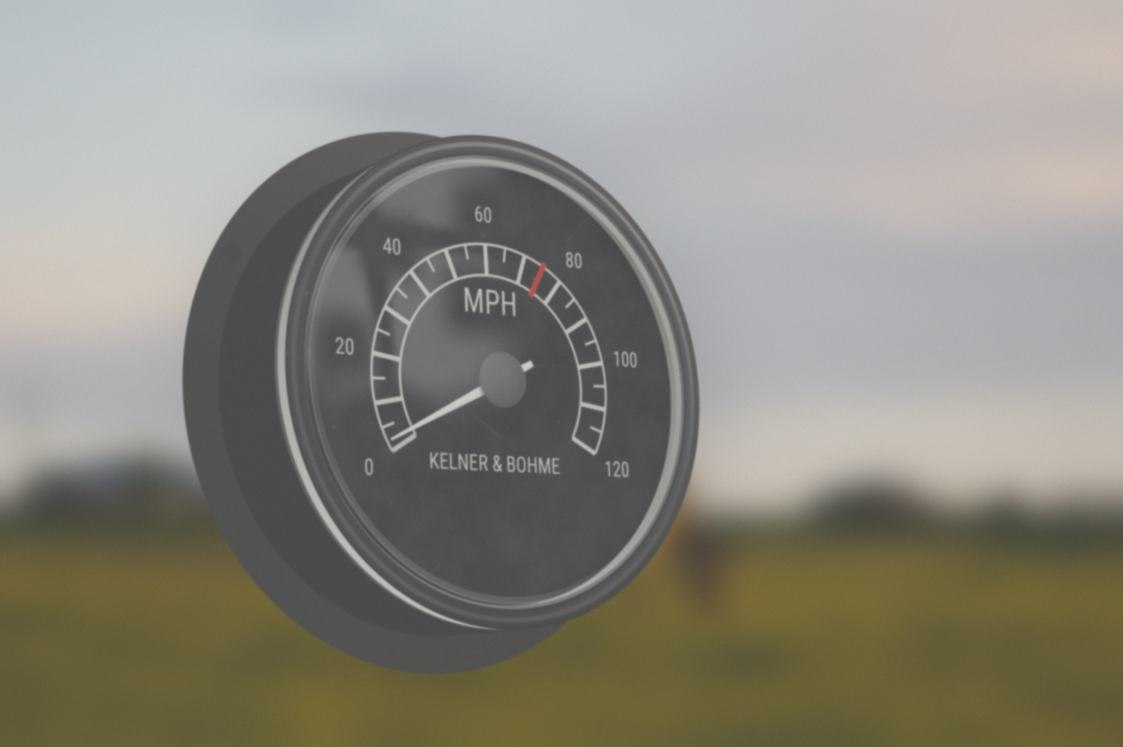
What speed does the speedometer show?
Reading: 2.5 mph
